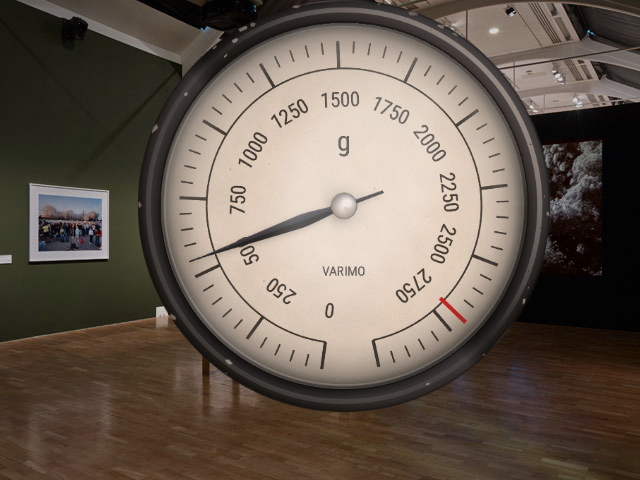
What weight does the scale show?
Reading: 550 g
